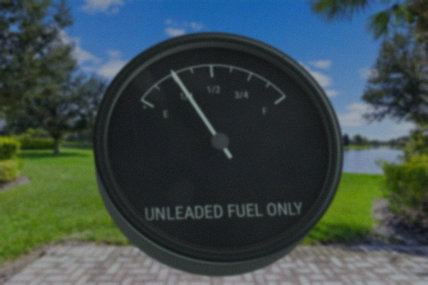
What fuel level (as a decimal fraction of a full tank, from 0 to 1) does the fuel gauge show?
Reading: 0.25
